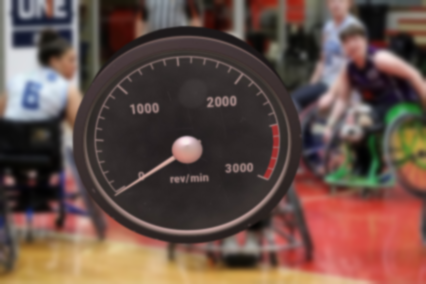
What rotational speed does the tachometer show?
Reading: 0 rpm
